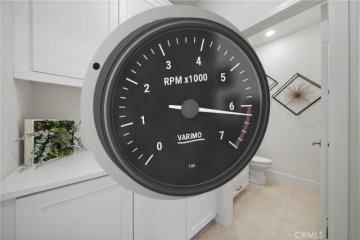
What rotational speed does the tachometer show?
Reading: 6200 rpm
